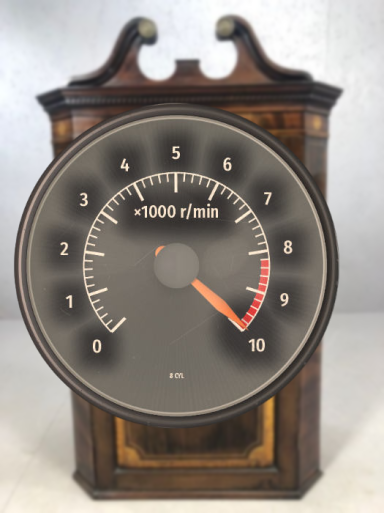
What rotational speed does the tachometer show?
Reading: 9900 rpm
